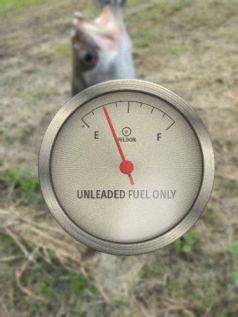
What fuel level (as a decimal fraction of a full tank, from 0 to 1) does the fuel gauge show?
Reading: 0.25
